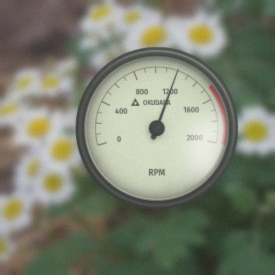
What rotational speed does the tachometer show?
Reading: 1200 rpm
